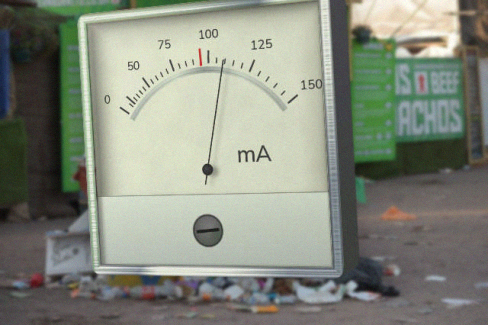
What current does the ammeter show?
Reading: 110 mA
